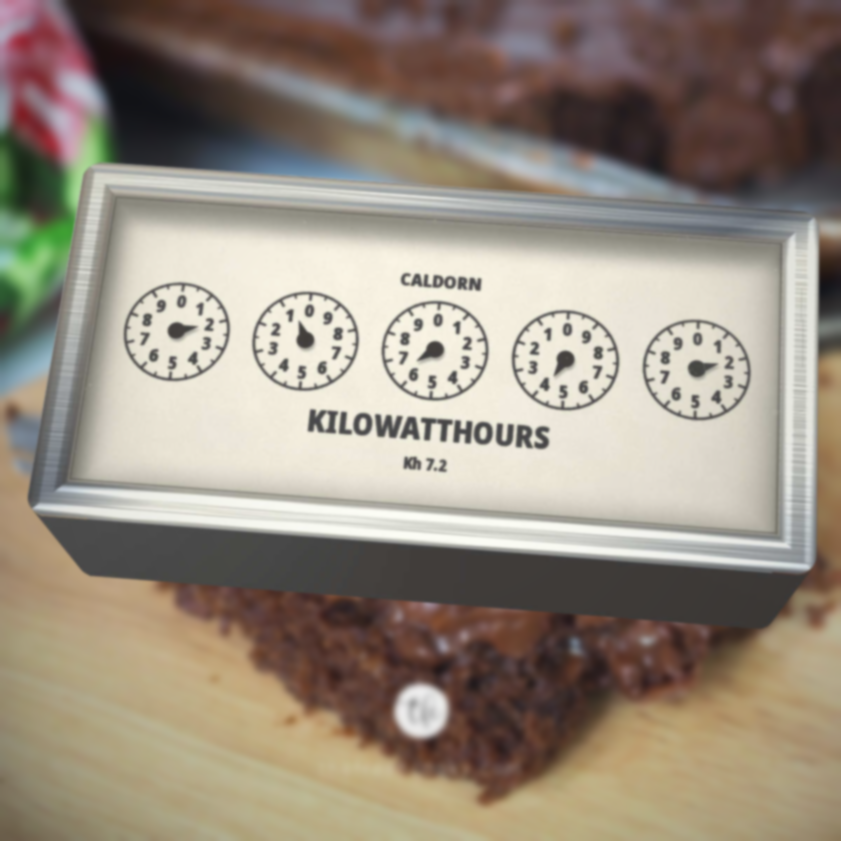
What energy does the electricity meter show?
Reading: 20642 kWh
